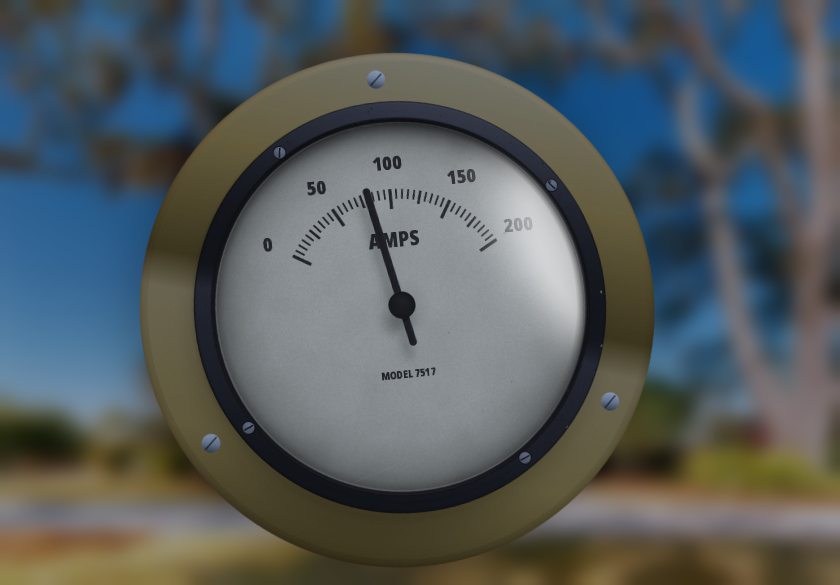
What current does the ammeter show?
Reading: 80 A
